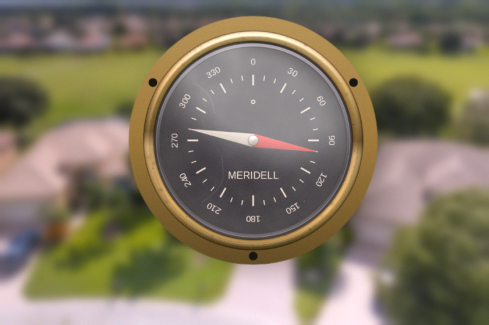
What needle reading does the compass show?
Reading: 100 °
